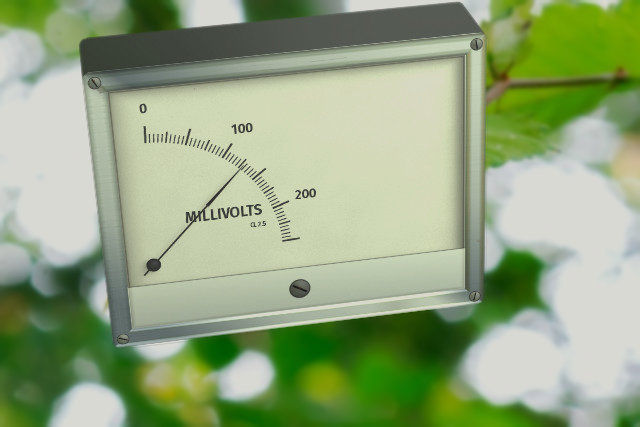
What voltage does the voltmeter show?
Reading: 125 mV
